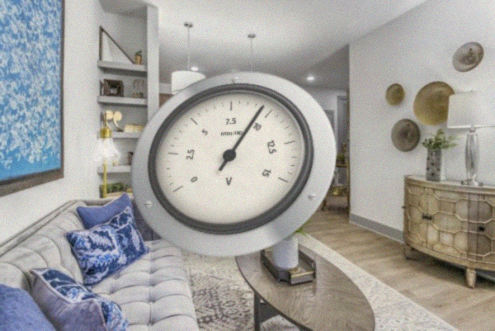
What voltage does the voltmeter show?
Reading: 9.5 V
